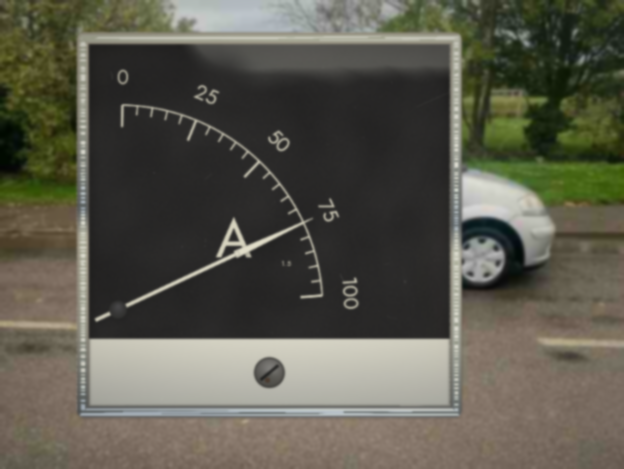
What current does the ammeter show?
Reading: 75 A
